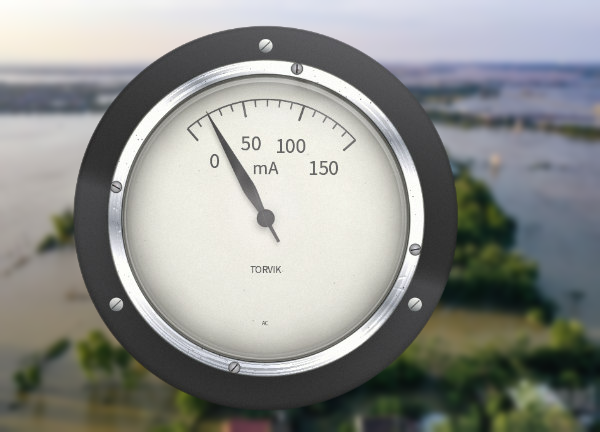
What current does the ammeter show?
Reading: 20 mA
